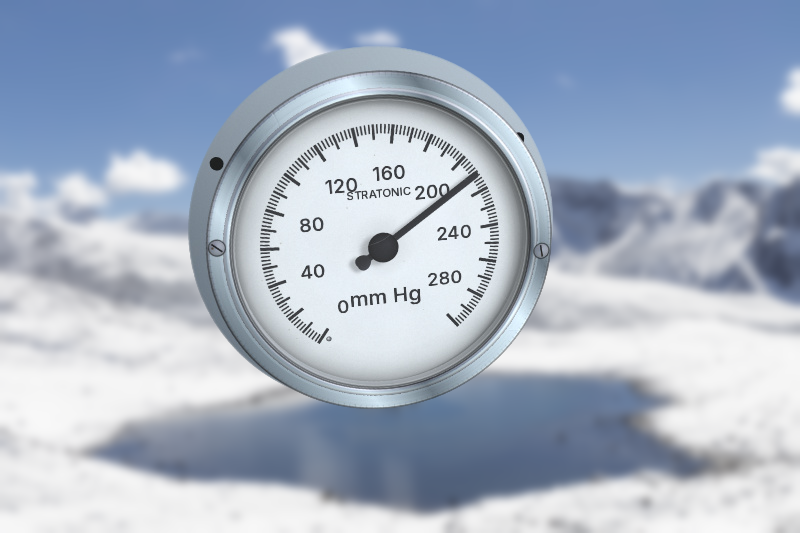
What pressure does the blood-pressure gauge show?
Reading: 210 mmHg
